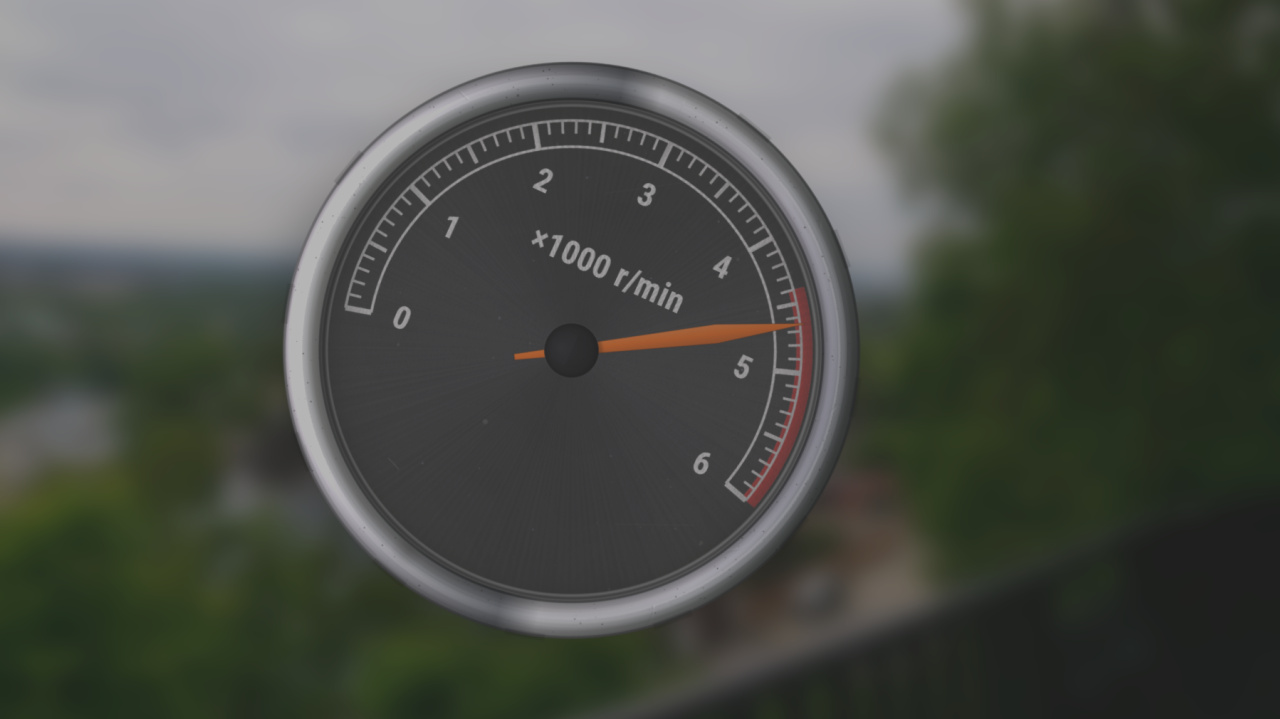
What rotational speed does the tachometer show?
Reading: 4650 rpm
